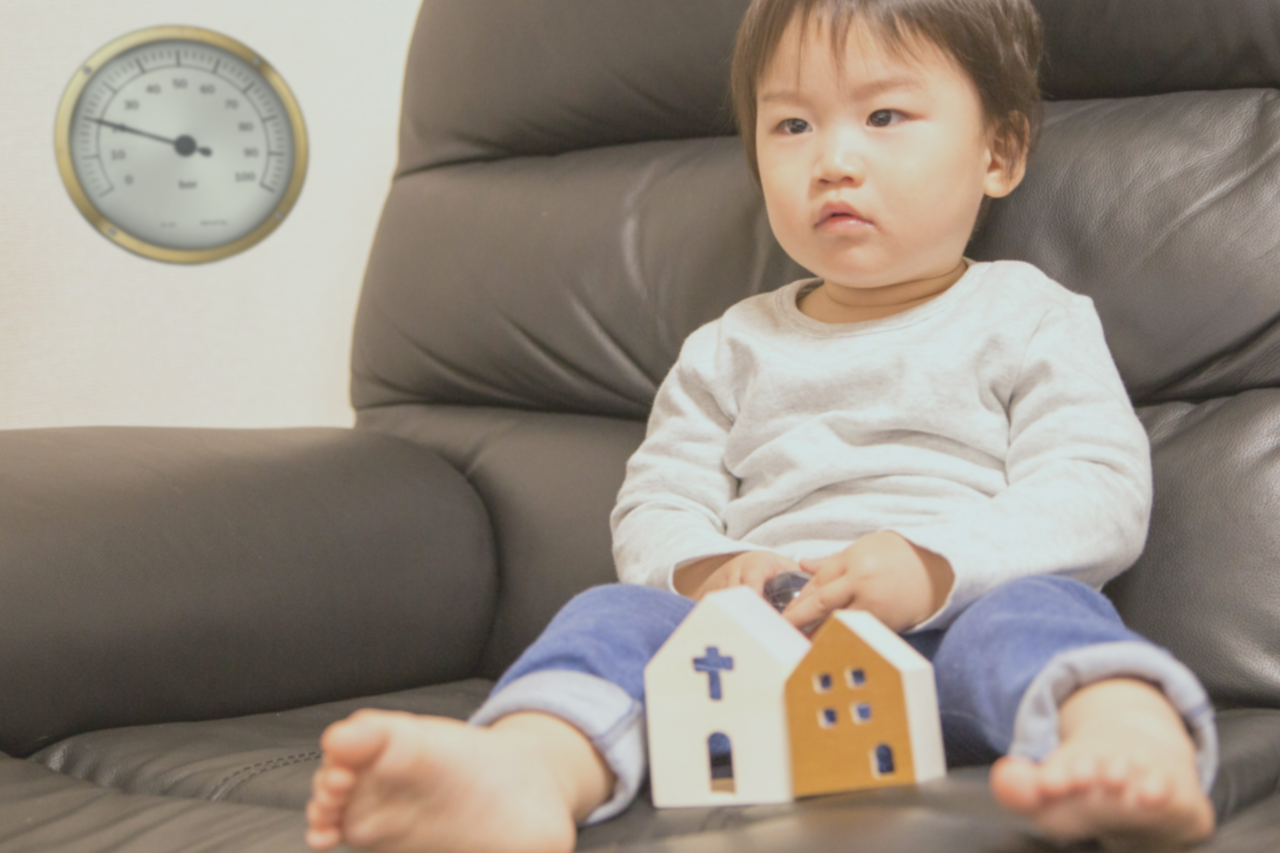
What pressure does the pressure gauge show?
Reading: 20 bar
